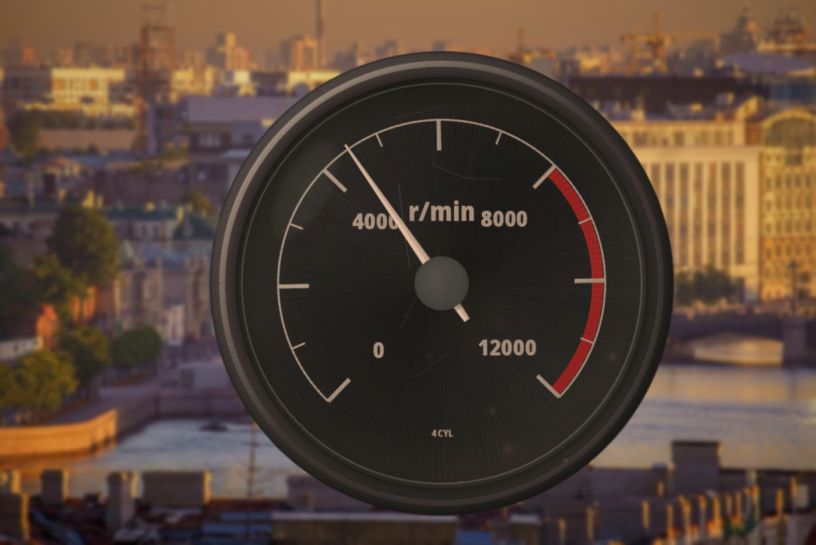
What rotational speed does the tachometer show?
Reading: 4500 rpm
